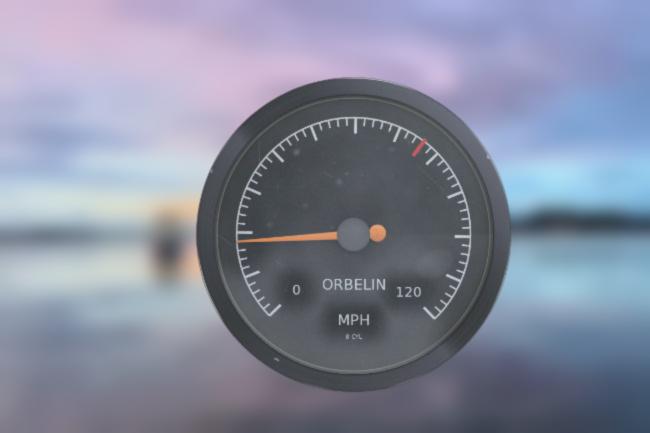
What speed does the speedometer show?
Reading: 18 mph
